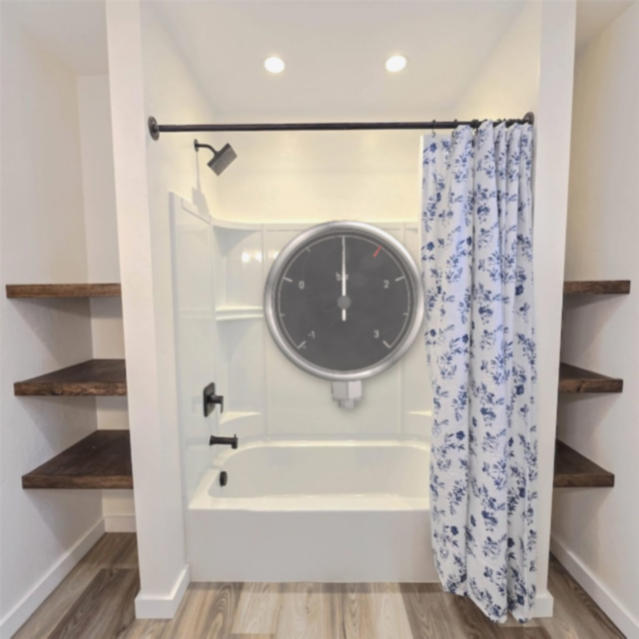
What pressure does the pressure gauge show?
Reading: 1 bar
